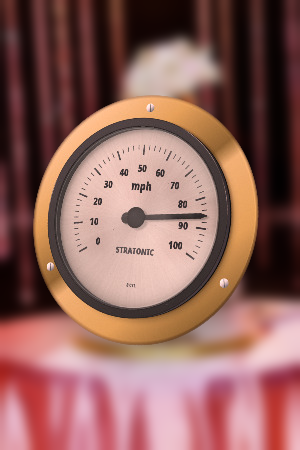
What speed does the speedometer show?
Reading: 86 mph
